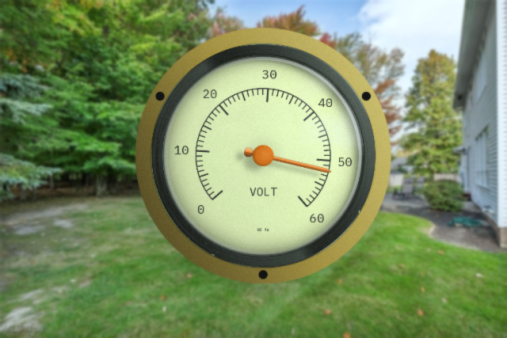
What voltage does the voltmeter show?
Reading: 52 V
